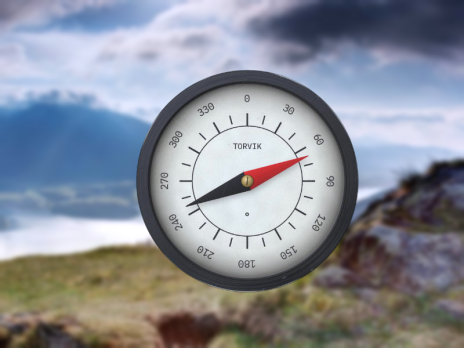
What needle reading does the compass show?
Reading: 67.5 °
